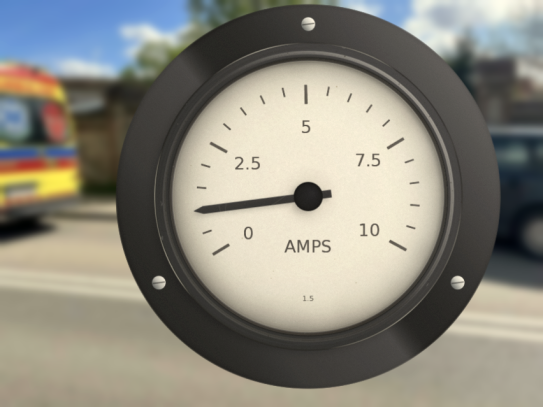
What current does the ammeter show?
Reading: 1 A
